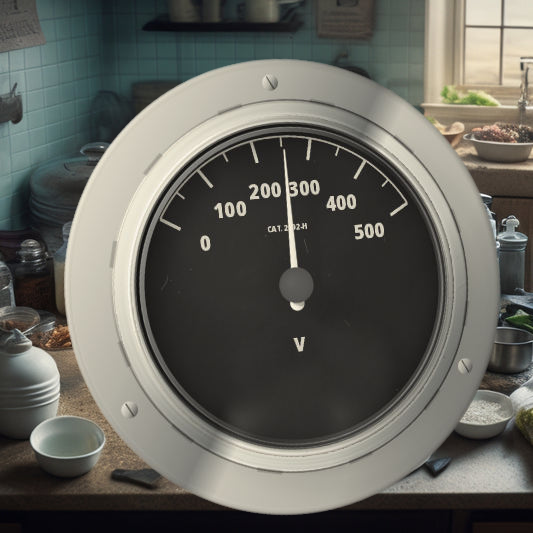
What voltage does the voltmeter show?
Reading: 250 V
